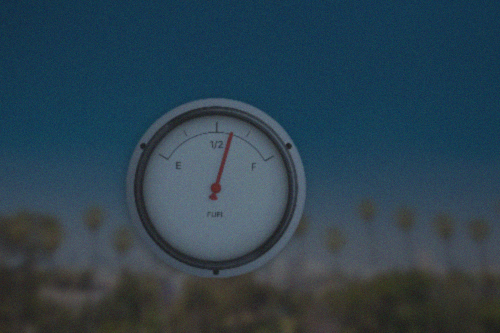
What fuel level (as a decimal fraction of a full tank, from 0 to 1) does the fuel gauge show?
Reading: 0.625
